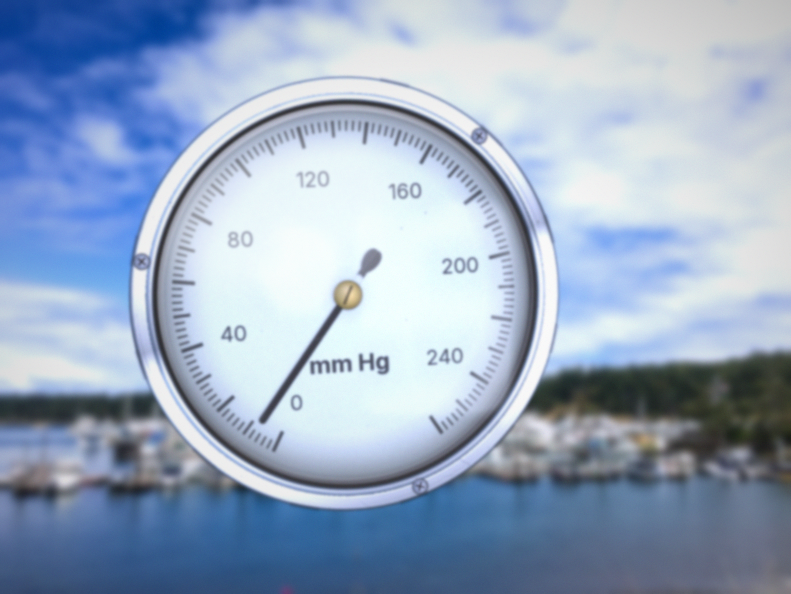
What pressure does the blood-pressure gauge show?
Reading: 8 mmHg
